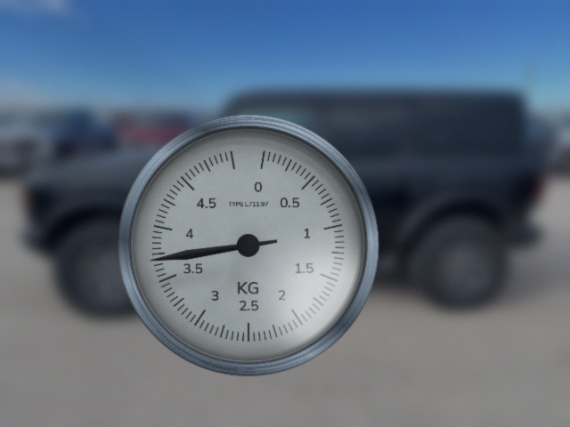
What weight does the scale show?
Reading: 3.7 kg
